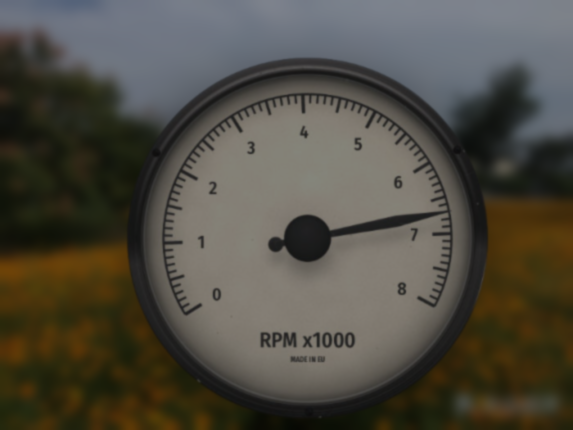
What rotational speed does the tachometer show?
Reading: 6700 rpm
